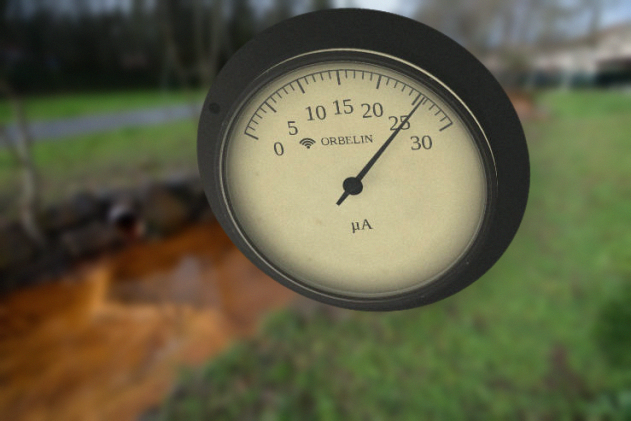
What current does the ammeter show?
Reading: 25.5 µA
